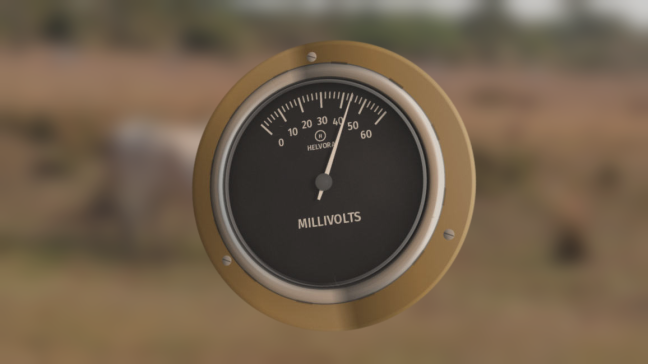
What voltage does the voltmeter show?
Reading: 44 mV
